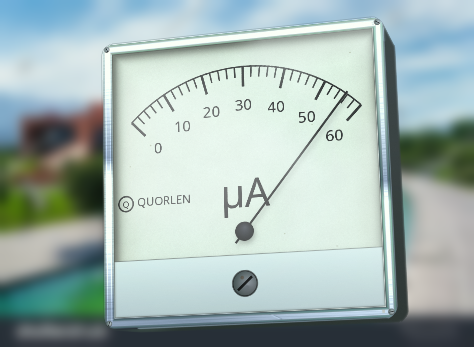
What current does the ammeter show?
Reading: 56 µA
